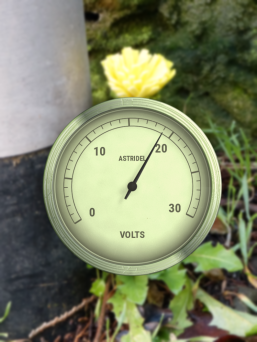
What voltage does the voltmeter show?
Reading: 19 V
